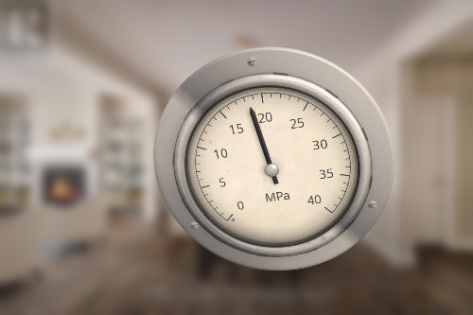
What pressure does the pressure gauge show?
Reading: 18.5 MPa
